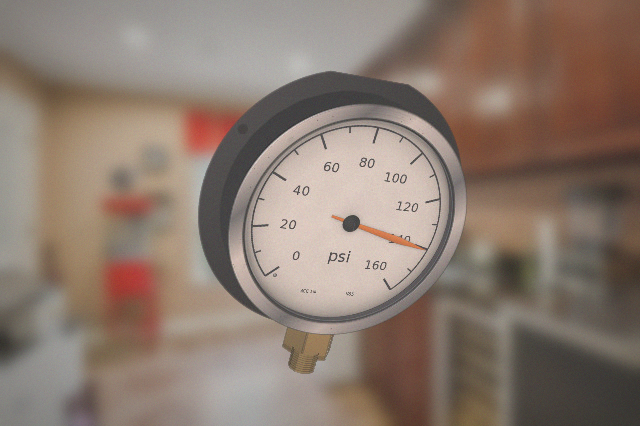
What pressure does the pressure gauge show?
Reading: 140 psi
